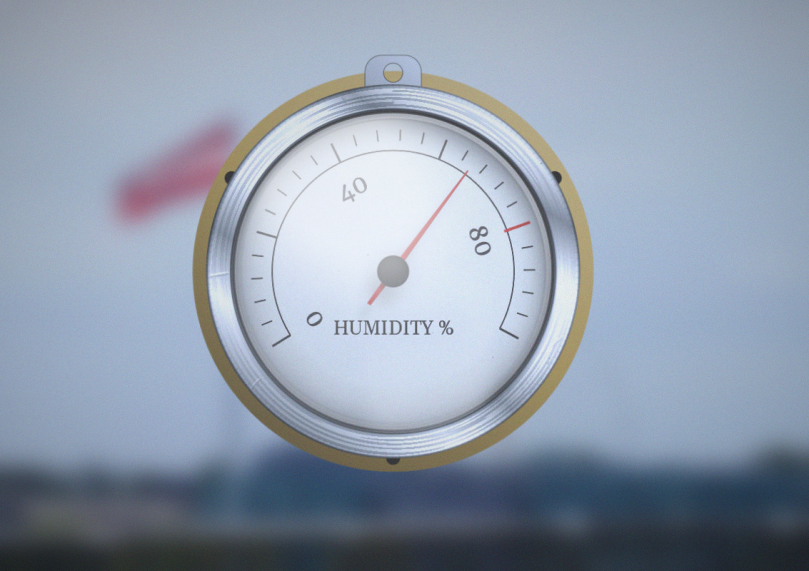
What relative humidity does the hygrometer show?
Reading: 66 %
